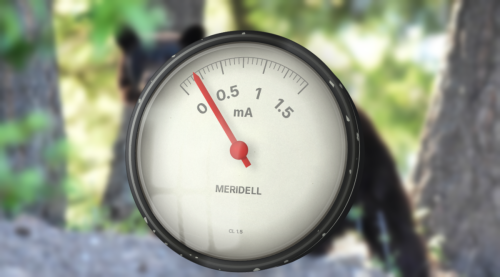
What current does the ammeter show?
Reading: 0.2 mA
